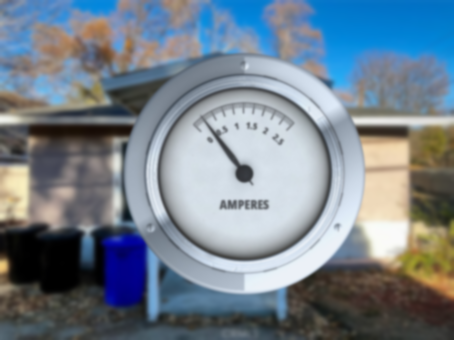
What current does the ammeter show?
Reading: 0.25 A
